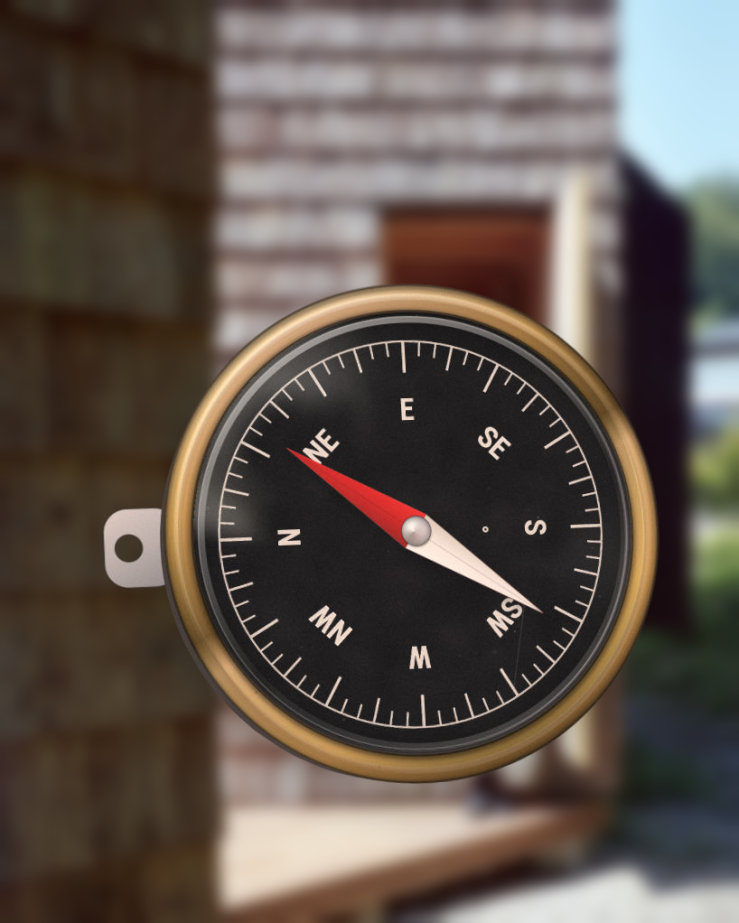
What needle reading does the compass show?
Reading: 35 °
